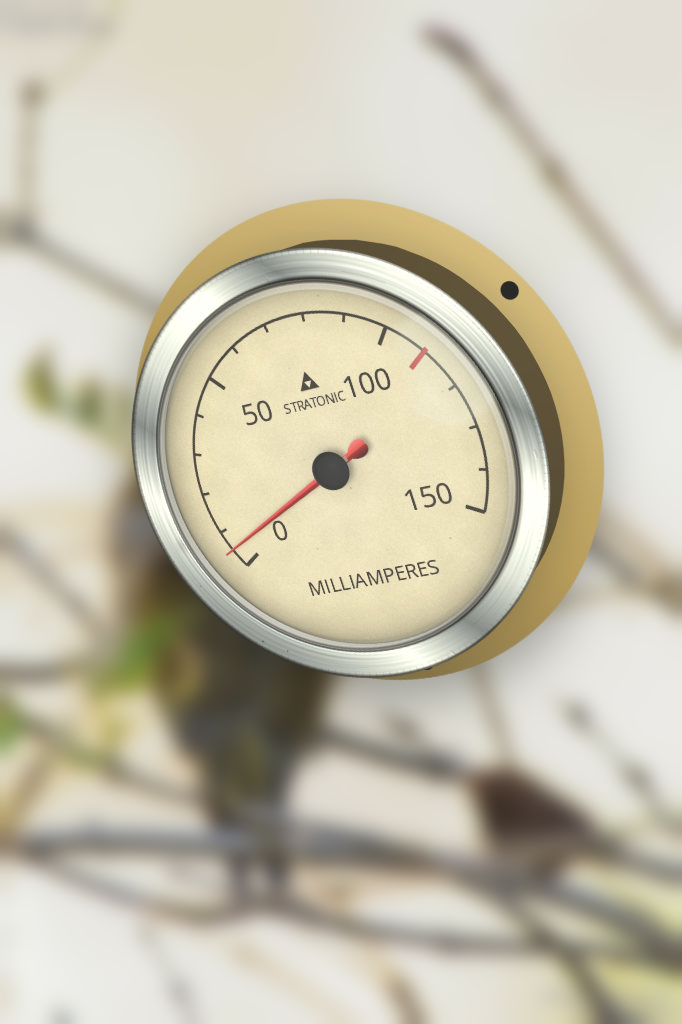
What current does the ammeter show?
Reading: 5 mA
